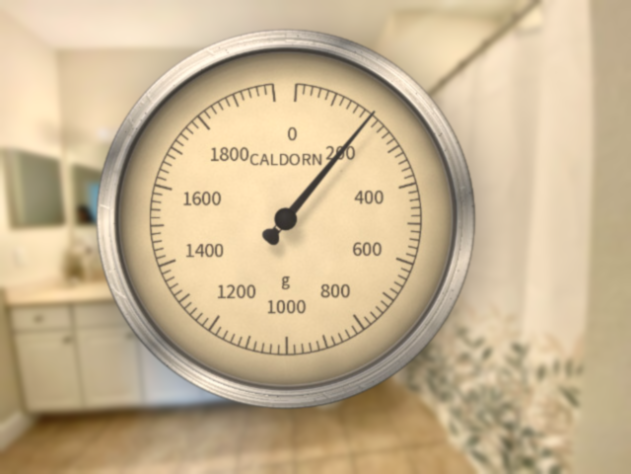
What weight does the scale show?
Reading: 200 g
